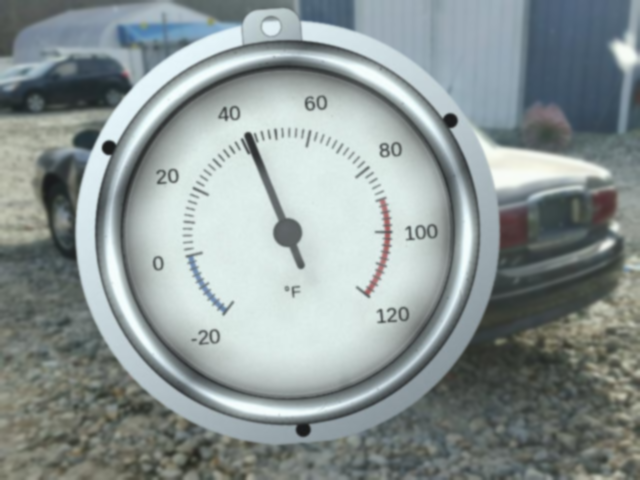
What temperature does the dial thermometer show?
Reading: 42 °F
